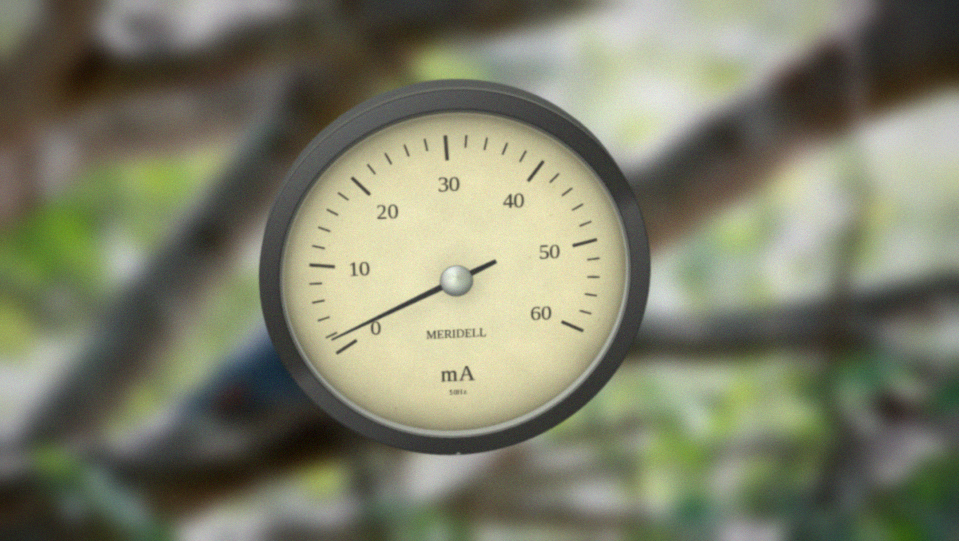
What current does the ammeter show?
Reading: 2 mA
